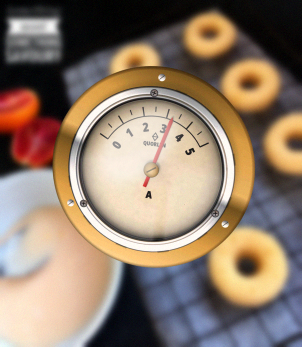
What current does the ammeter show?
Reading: 3.25 A
